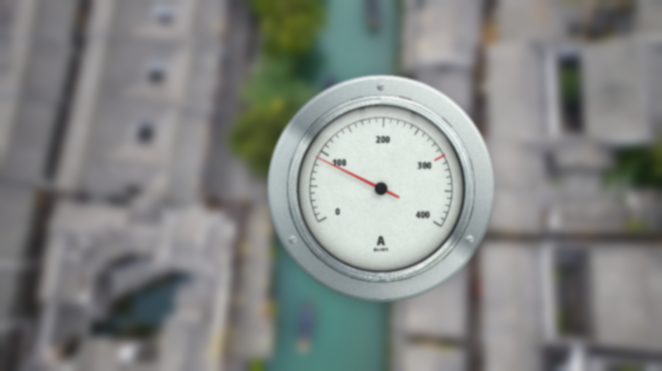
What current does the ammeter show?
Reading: 90 A
